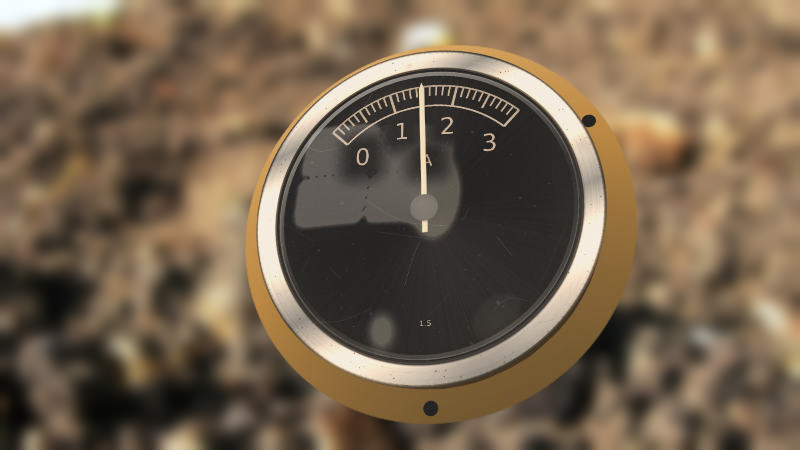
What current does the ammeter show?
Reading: 1.5 A
